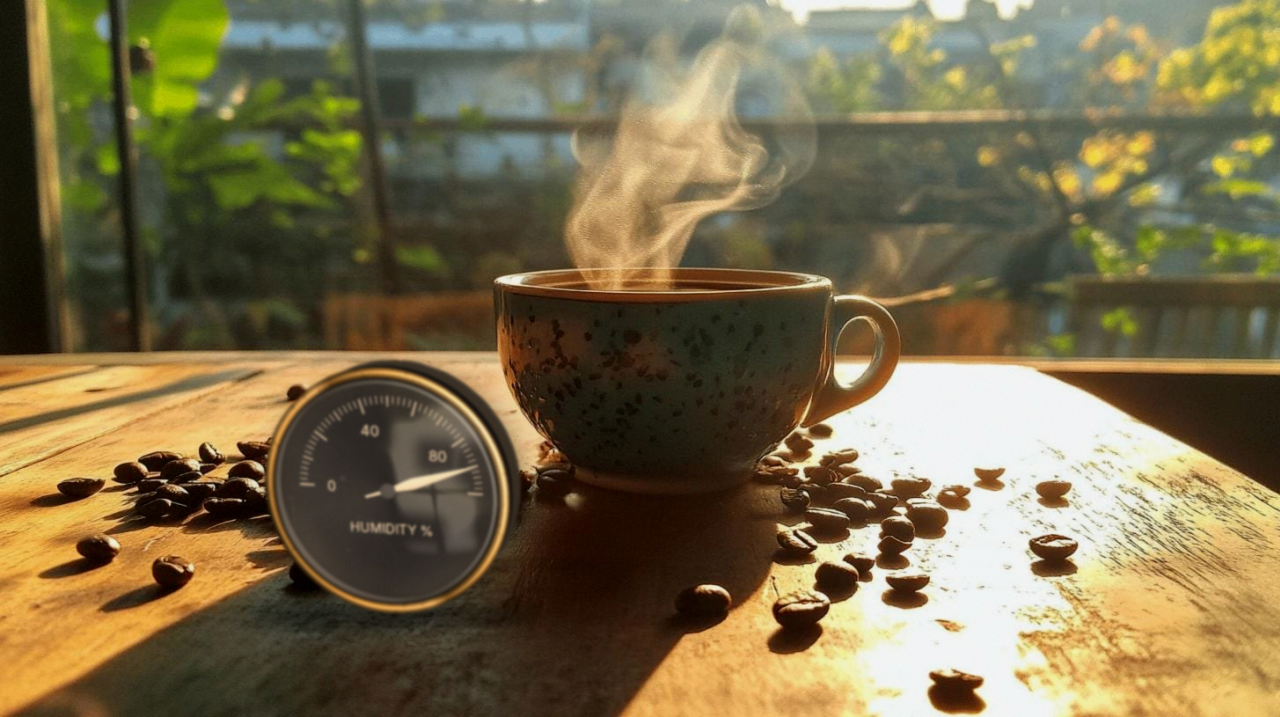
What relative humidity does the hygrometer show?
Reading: 90 %
